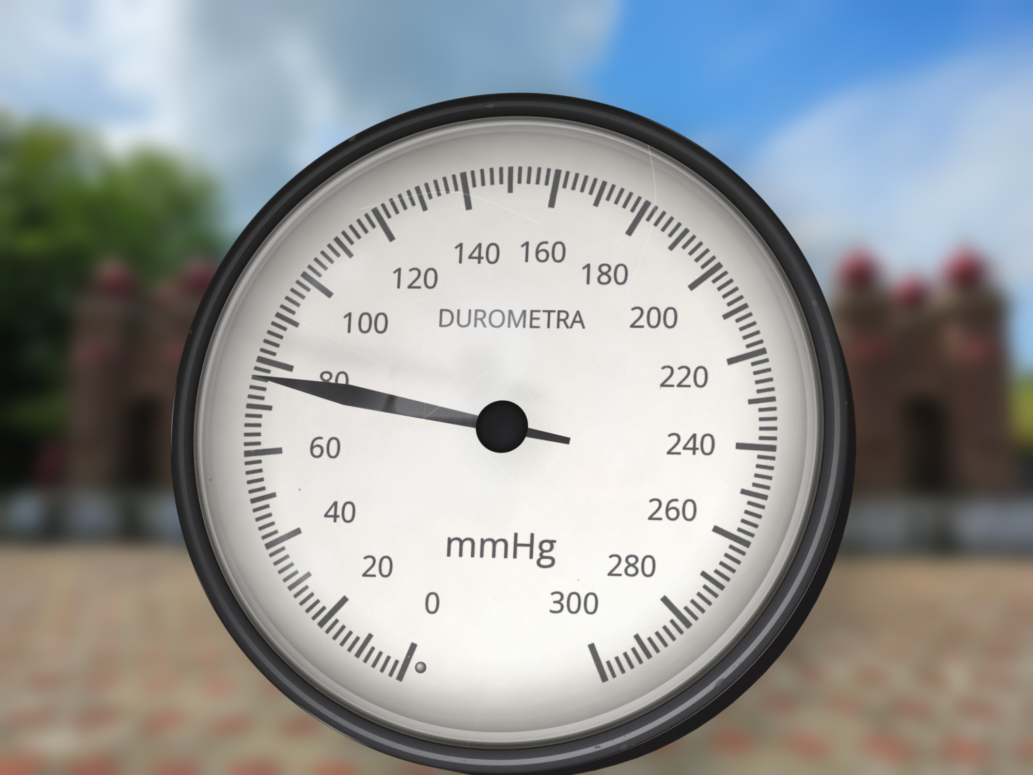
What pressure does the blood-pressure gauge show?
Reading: 76 mmHg
